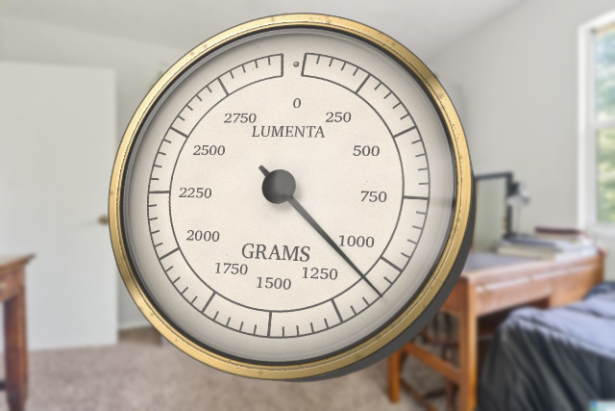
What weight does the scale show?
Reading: 1100 g
